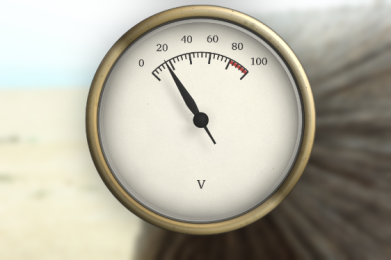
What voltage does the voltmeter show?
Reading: 16 V
